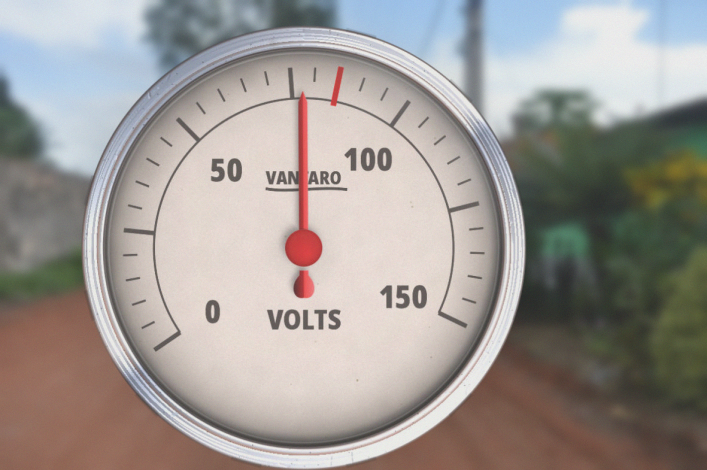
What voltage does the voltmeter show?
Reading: 77.5 V
